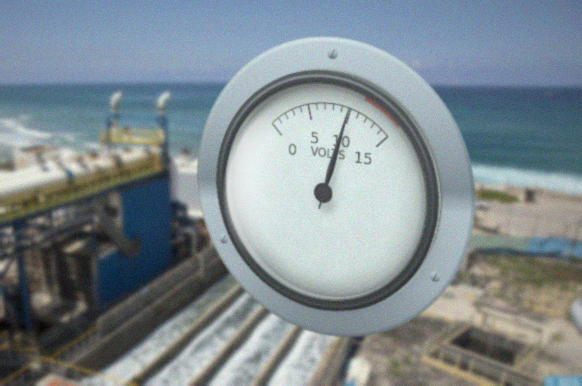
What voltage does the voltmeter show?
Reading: 10 V
